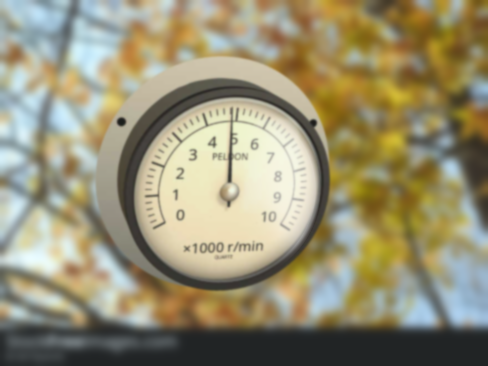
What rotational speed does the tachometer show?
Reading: 4800 rpm
